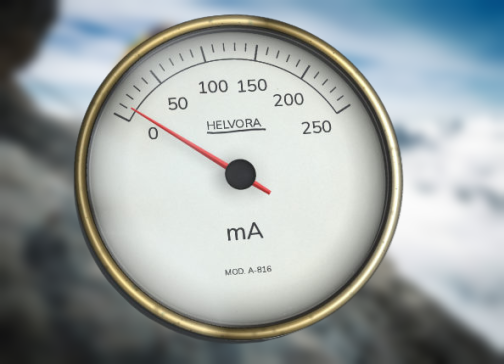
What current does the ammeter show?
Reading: 10 mA
